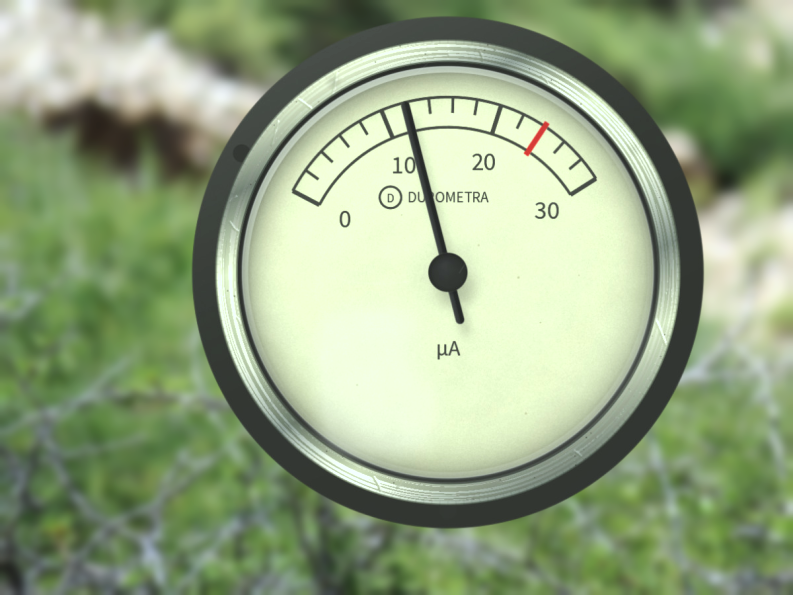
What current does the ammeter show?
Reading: 12 µA
